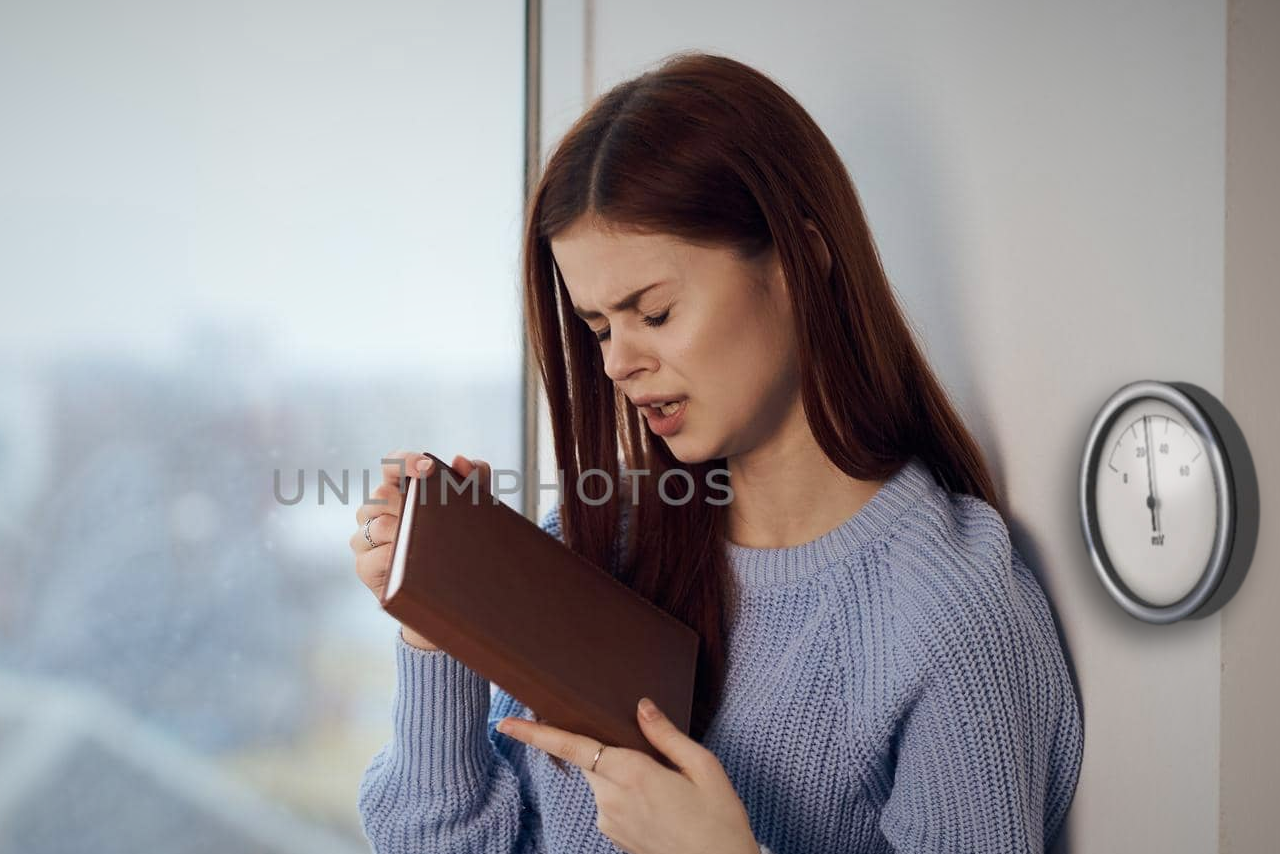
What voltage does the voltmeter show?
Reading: 30 mV
